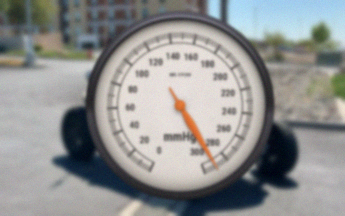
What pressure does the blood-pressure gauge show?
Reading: 290 mmHg
